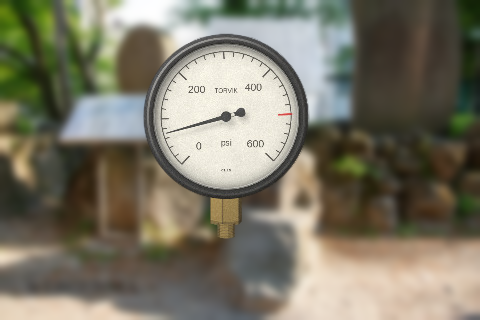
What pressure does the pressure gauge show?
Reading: 70 psi
